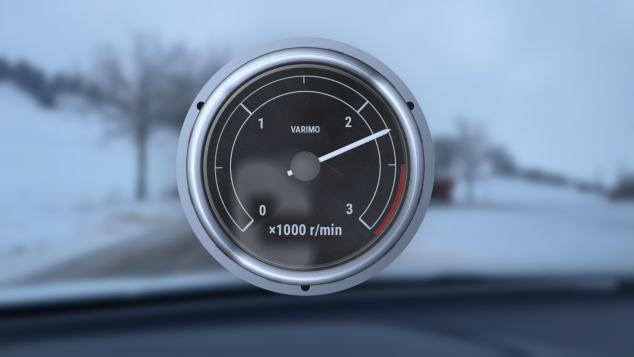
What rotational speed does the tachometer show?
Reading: 2250 rpm
